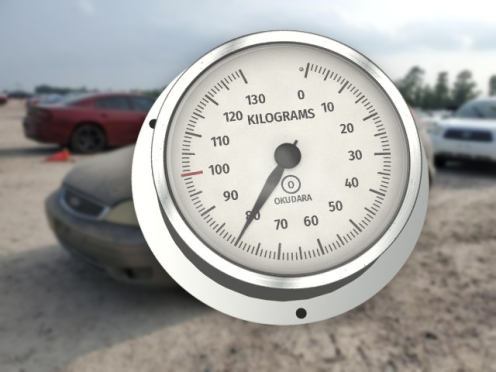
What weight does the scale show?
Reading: 80 kg
